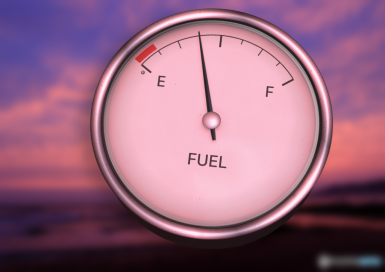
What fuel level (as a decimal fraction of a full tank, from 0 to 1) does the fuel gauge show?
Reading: 0.375
